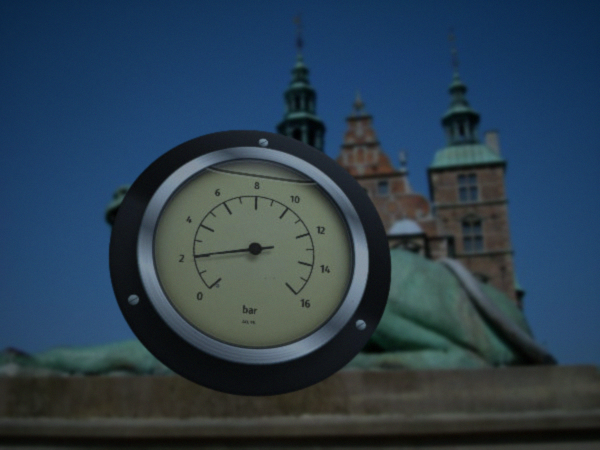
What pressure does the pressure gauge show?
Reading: 2 bar
